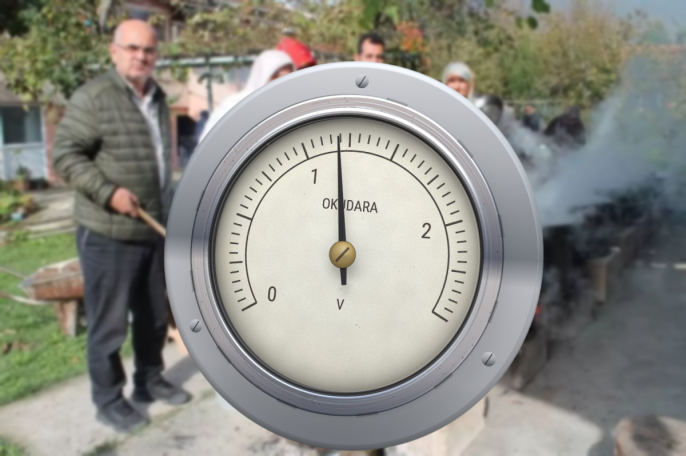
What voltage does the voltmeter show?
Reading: 1.2 V
